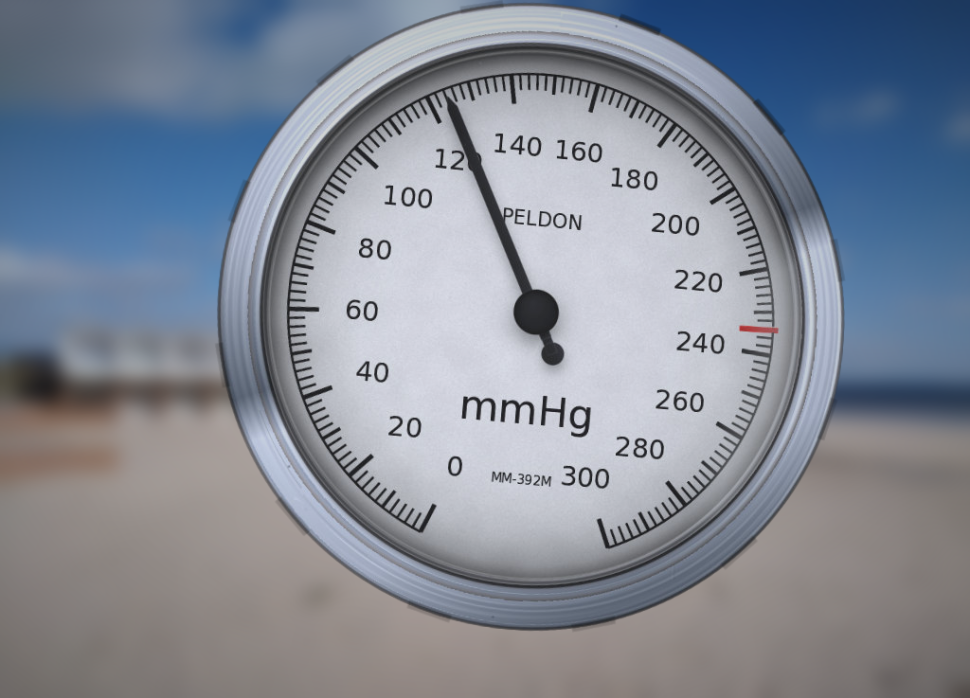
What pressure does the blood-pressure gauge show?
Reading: 124 mmHg
